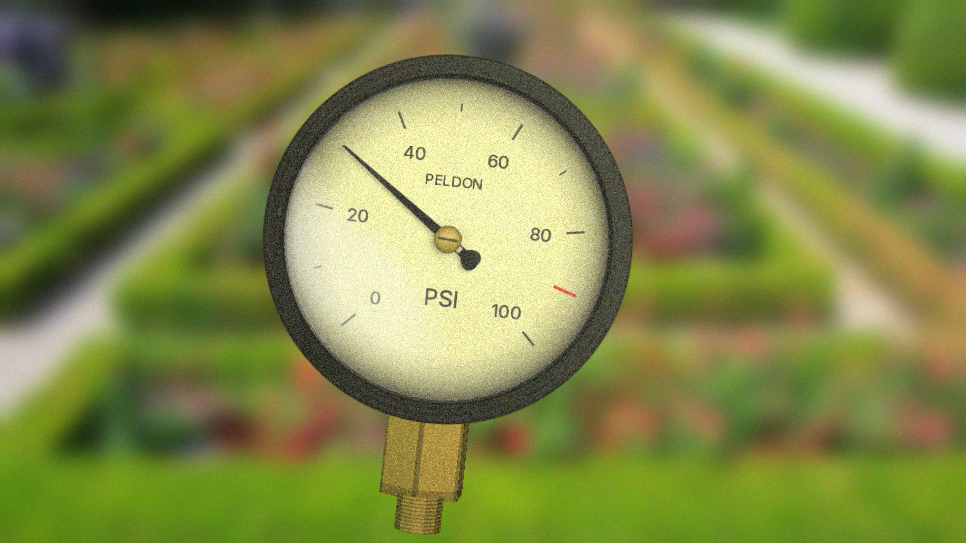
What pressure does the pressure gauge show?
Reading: 30 psi
